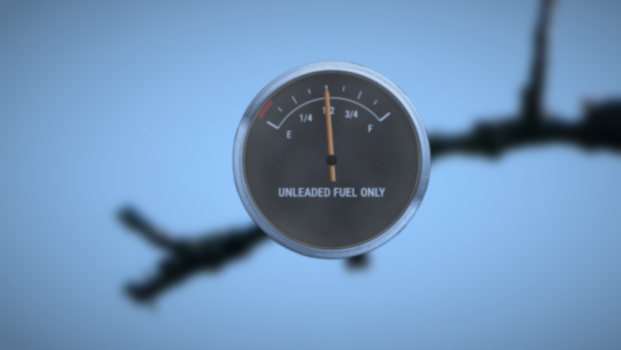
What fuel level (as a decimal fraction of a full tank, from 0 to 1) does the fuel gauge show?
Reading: 0.5
